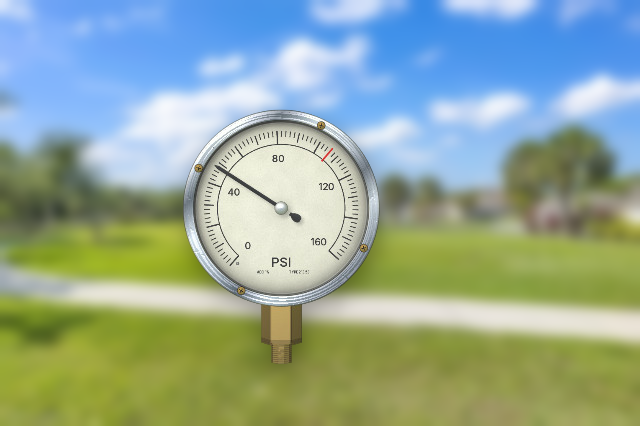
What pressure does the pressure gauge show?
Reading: 48 psi
